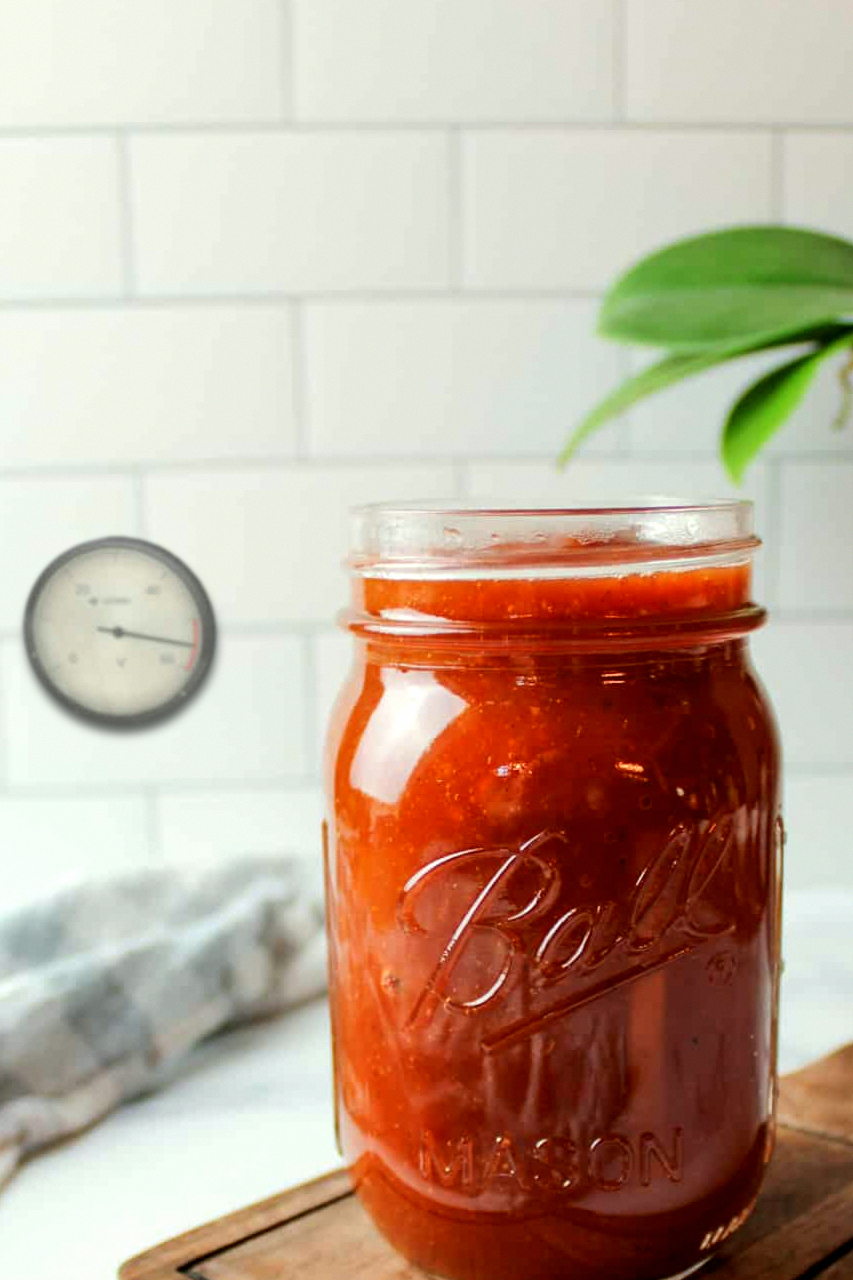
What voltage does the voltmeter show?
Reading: 55 V
